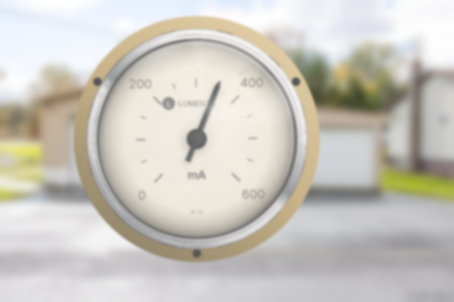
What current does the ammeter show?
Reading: 350 mA
